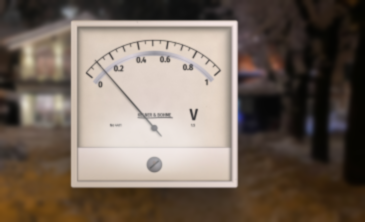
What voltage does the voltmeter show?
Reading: 0.1 V
